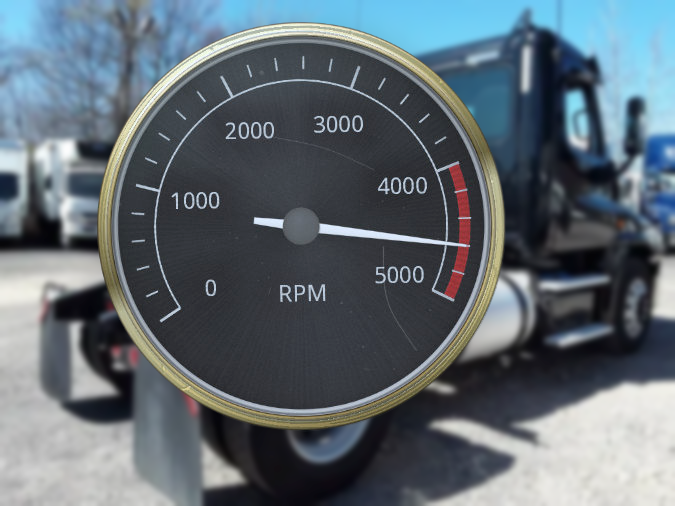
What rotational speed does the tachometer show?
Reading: 4600 rpm
